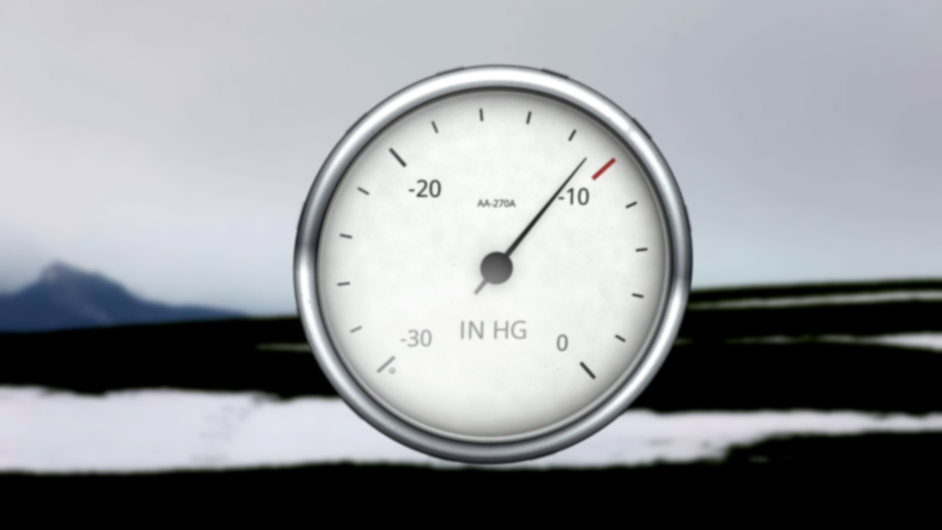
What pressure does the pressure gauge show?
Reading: -11 inHg
